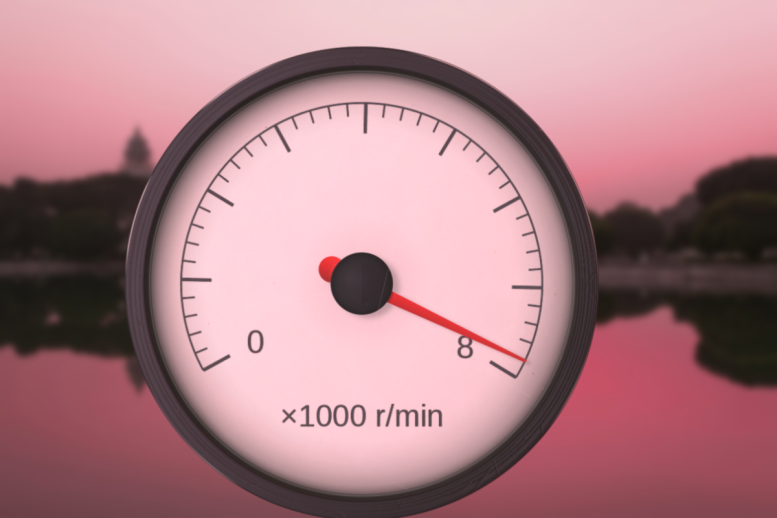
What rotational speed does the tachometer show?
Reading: 7800 rpm
